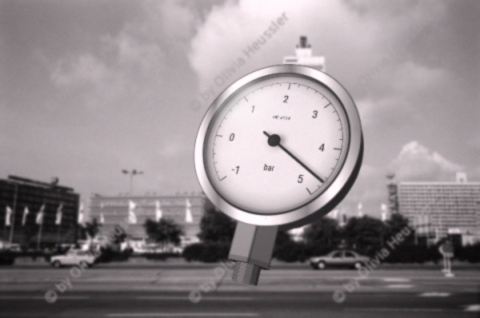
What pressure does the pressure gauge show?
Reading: 4.7 bar
